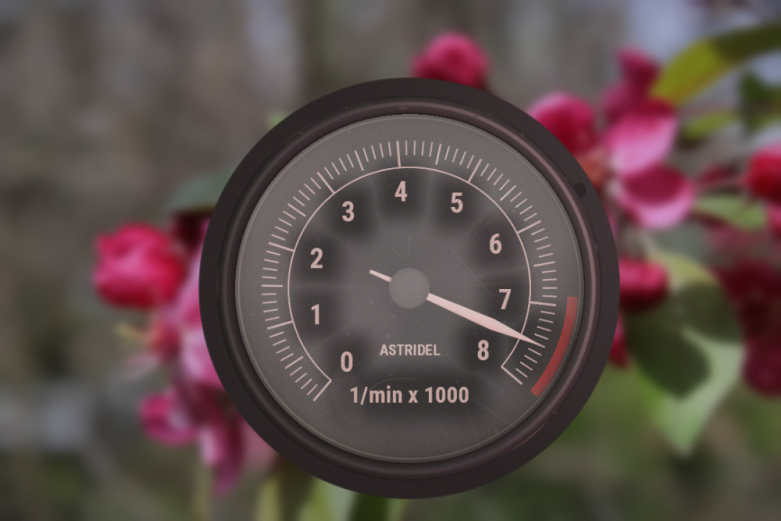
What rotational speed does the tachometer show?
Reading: 7500 rpm
